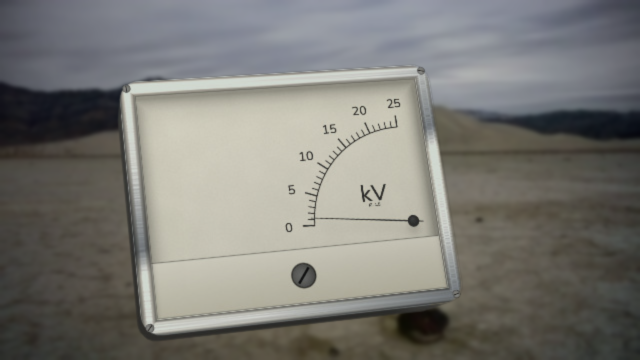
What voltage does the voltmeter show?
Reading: 1 kV
